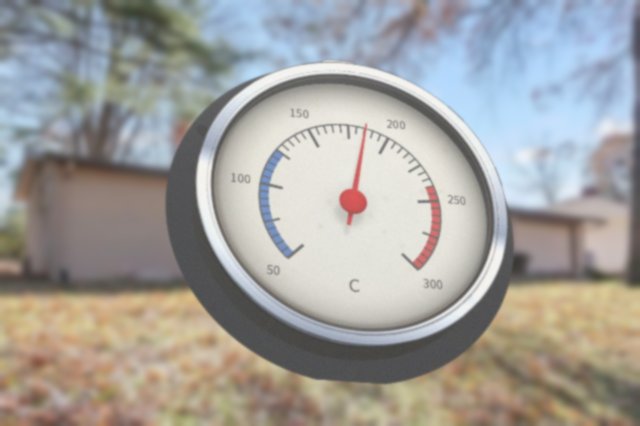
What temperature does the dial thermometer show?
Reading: 185 °C
